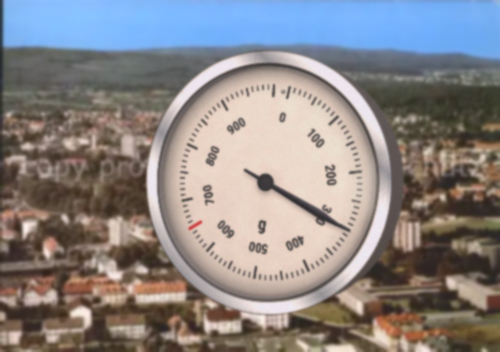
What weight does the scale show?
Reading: 300 g
